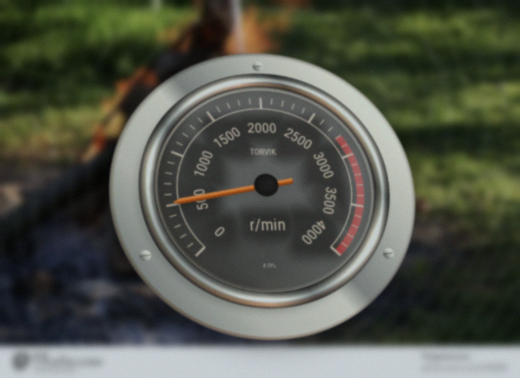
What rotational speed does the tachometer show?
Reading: 500 rpm
